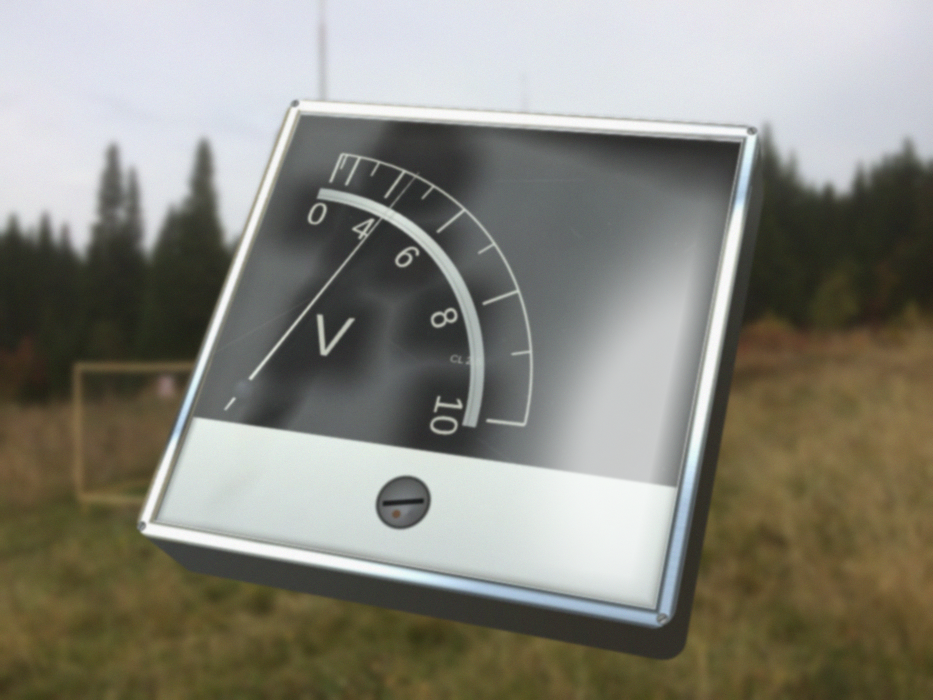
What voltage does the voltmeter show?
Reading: 4.5 V
